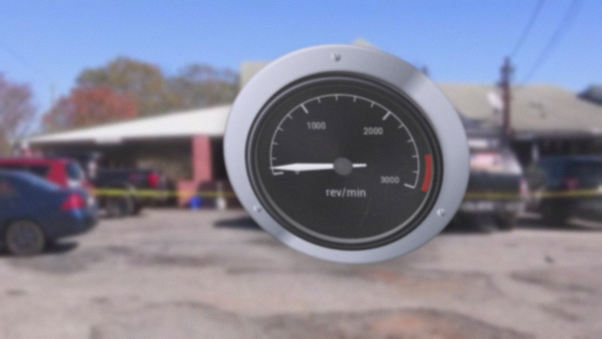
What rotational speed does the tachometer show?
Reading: 100 rpm
